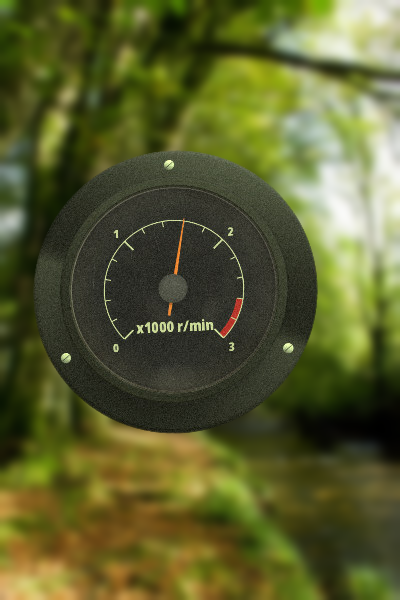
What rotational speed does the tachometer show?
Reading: 1600 rpm
